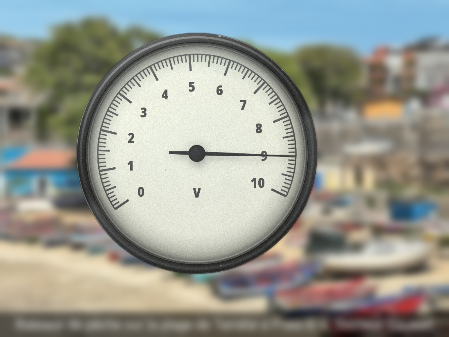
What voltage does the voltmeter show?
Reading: 9 V
